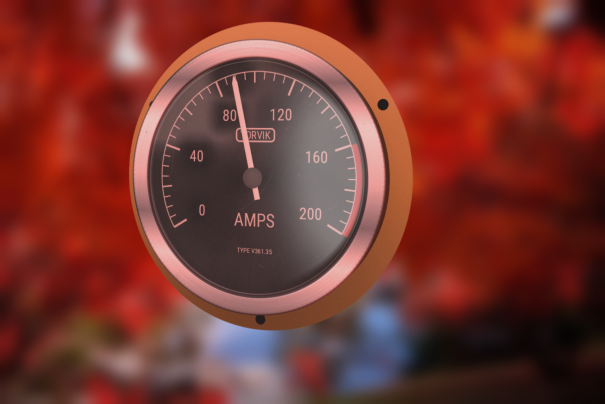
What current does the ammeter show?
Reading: 90 A
